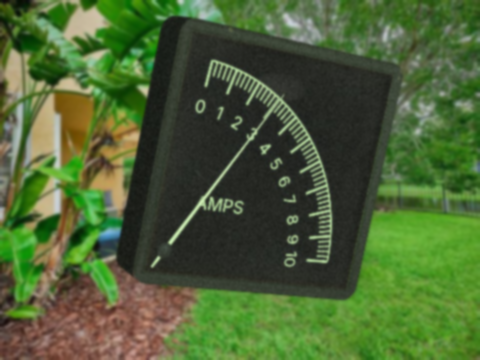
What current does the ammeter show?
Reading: 3 A
